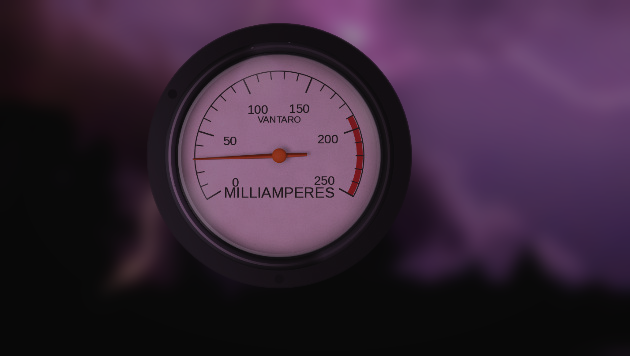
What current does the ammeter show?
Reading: 30 mA
